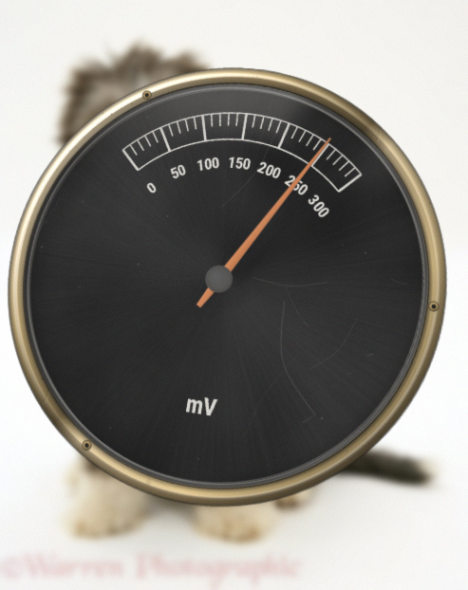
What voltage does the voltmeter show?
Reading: 250 mV
